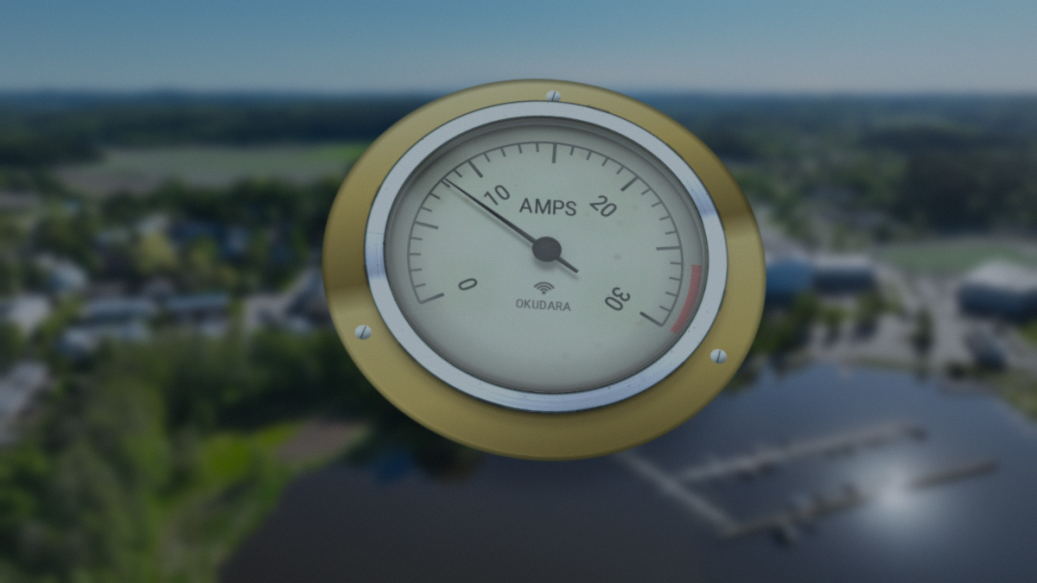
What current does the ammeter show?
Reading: 8 A
